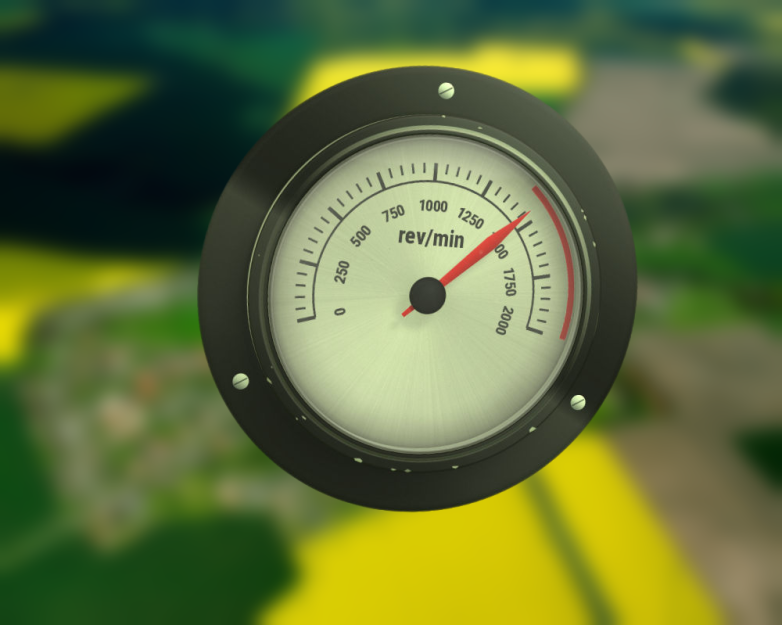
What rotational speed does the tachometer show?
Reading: 1450 rpm
